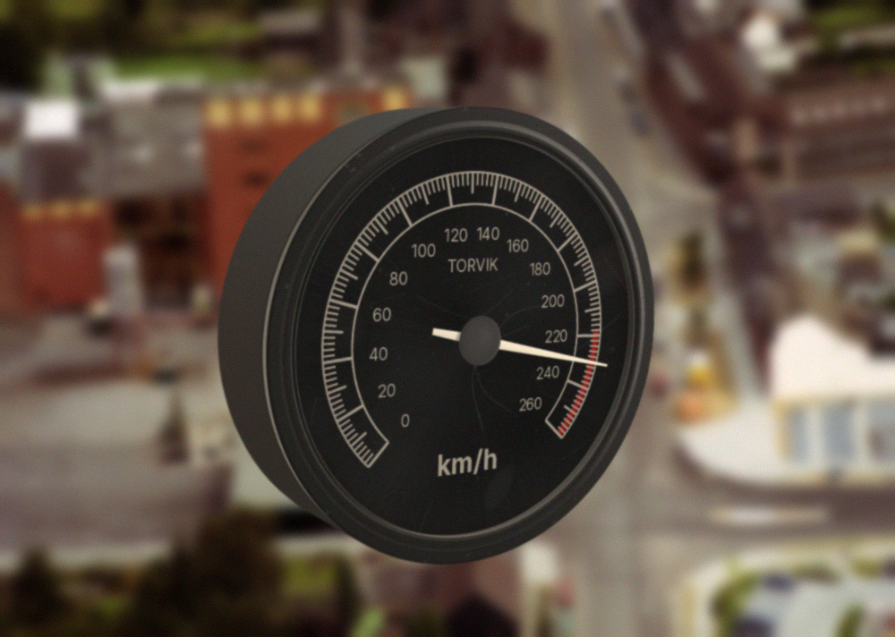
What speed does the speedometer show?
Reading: 230 km/h
